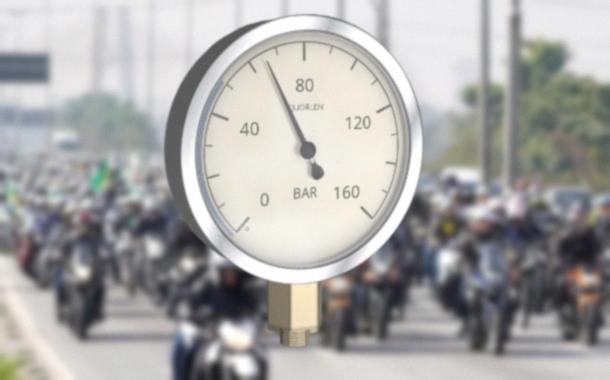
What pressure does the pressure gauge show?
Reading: 65 bar
